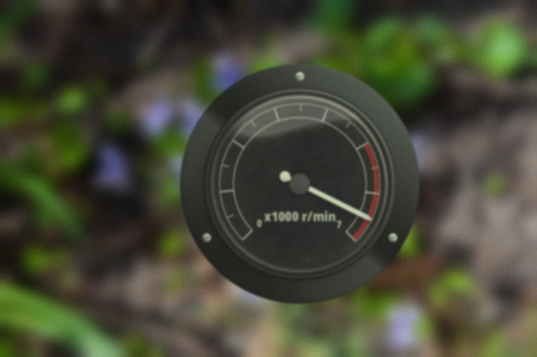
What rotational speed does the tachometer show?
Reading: 6500 rpm
